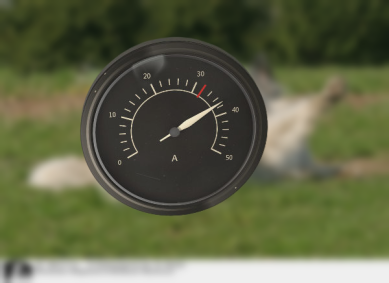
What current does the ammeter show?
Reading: 37 A
